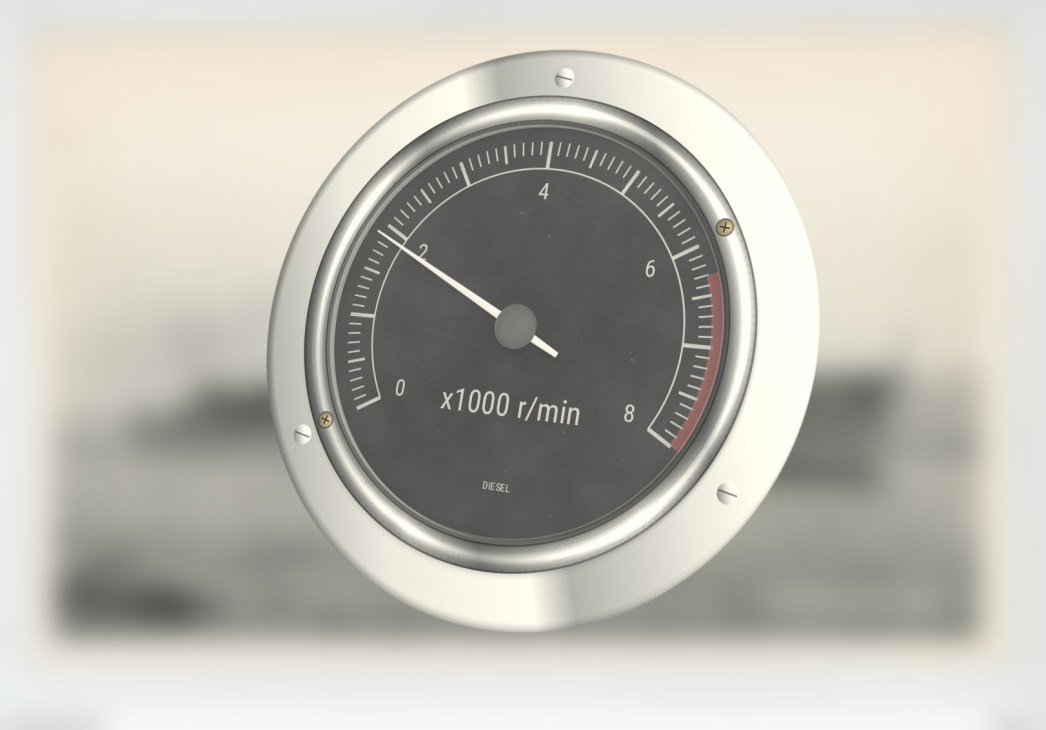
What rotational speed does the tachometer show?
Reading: 1900 rpm
